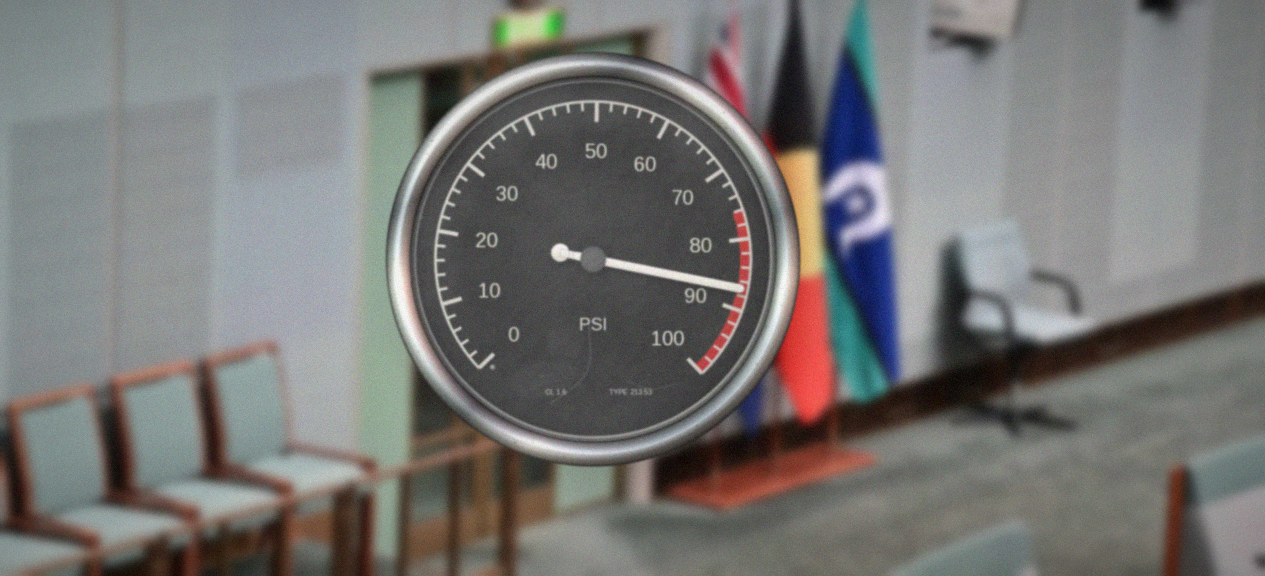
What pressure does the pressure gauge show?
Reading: 87 psi
